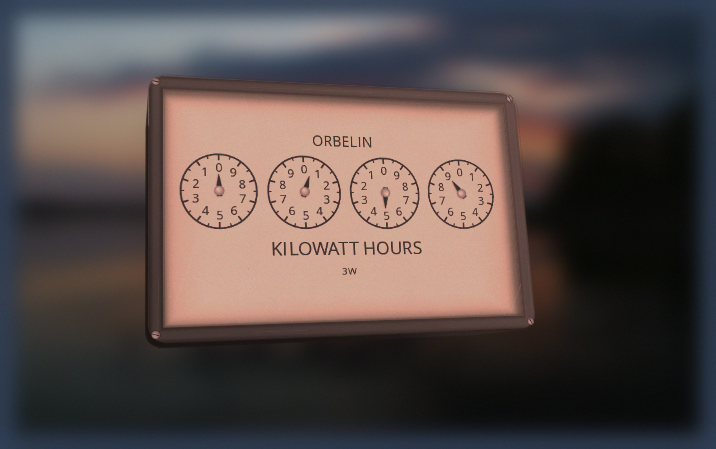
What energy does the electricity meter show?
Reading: 49 kWh
